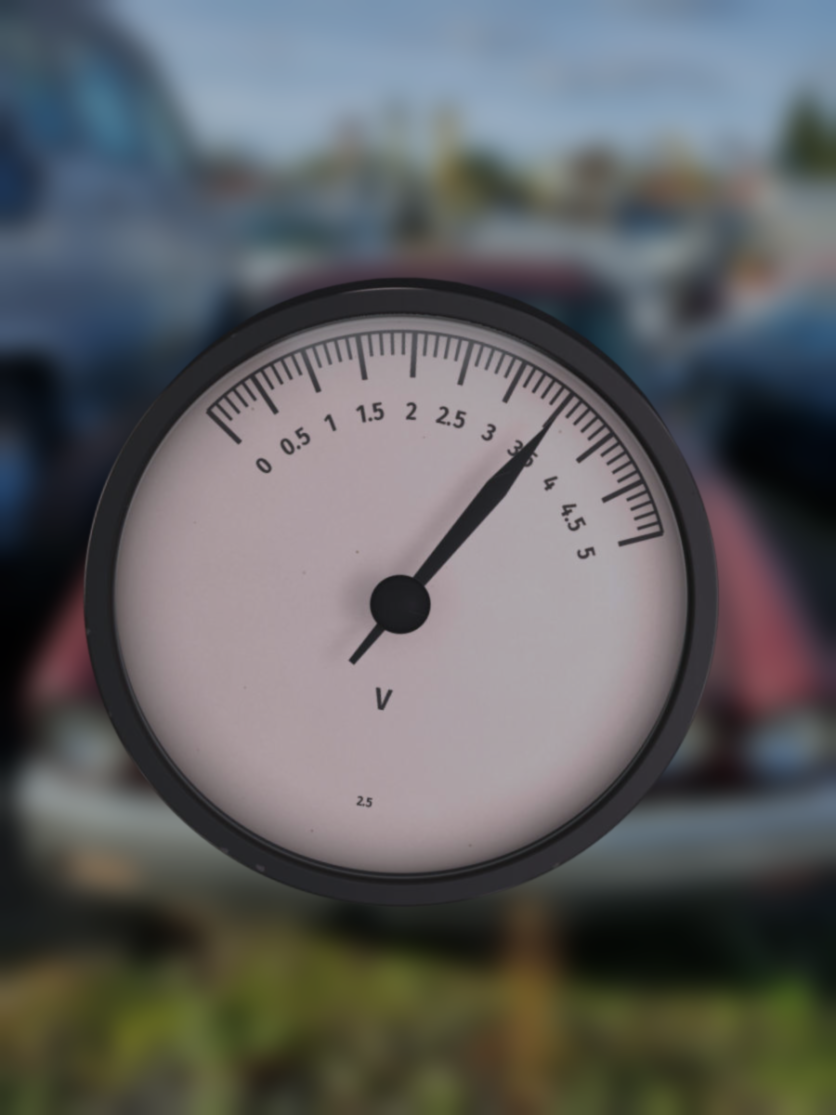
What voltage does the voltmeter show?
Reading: 3.5 V
